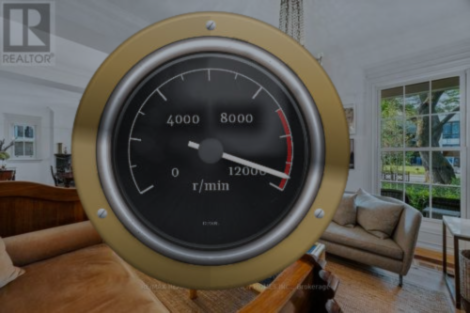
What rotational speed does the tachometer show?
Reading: 11500 rpm
